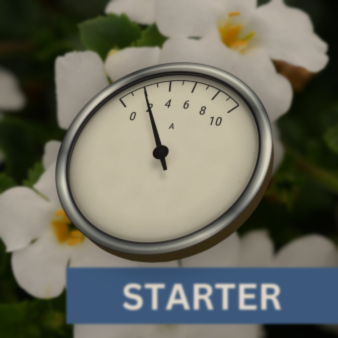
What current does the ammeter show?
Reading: 2 A
